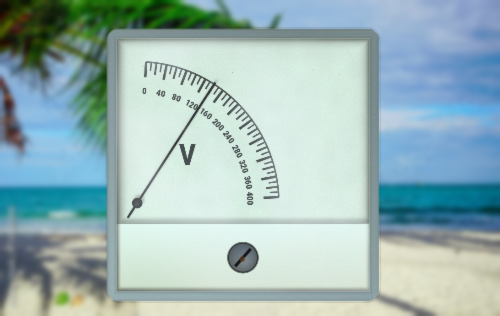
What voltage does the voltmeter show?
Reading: 140 V
